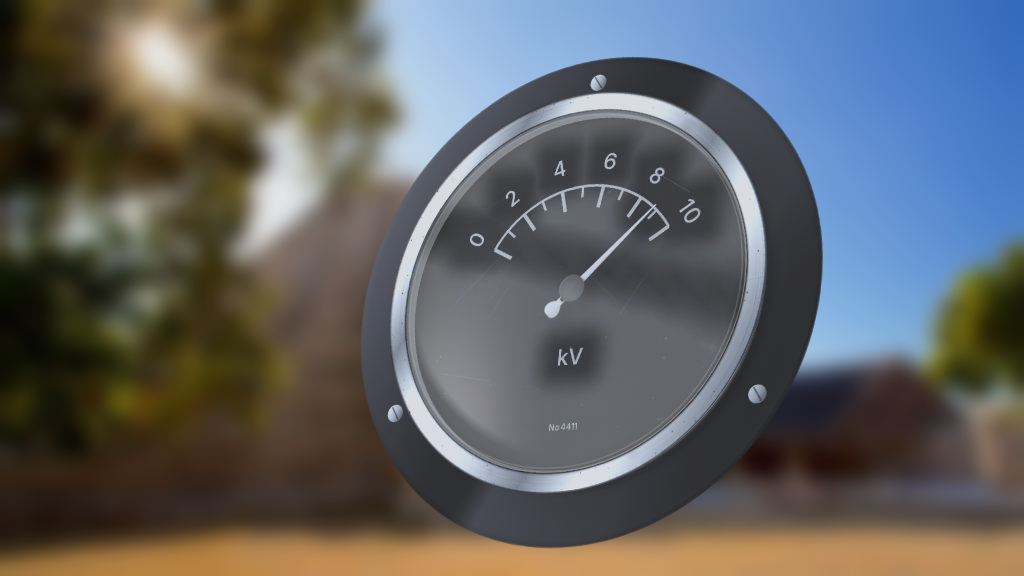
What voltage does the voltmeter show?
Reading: 9 kV
